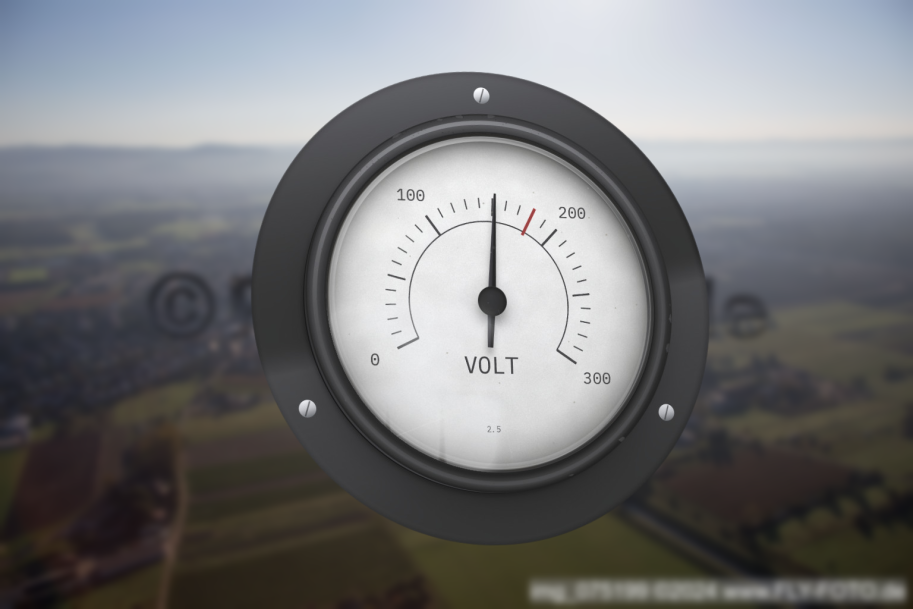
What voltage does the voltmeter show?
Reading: 150 V
